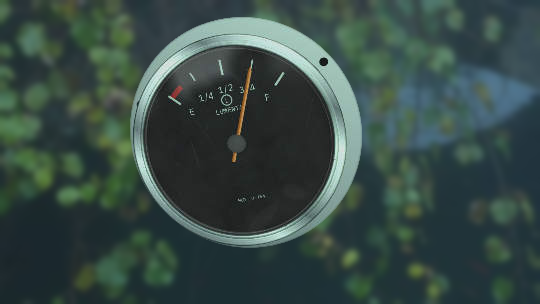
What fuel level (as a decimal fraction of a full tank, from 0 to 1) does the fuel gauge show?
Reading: 0.75
